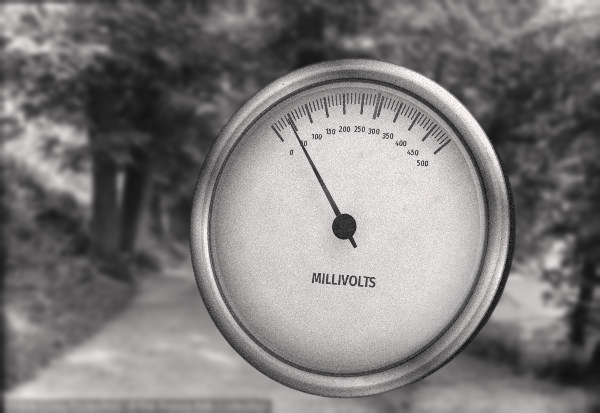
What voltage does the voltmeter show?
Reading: 50 mV
